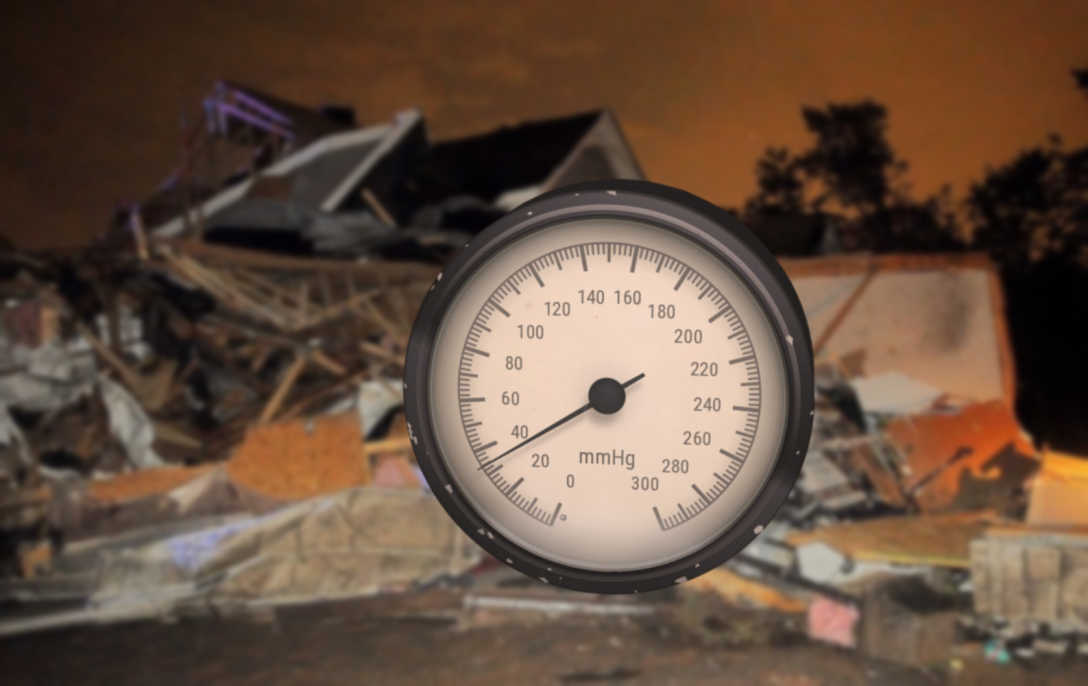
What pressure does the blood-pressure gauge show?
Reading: 34 mmHg
